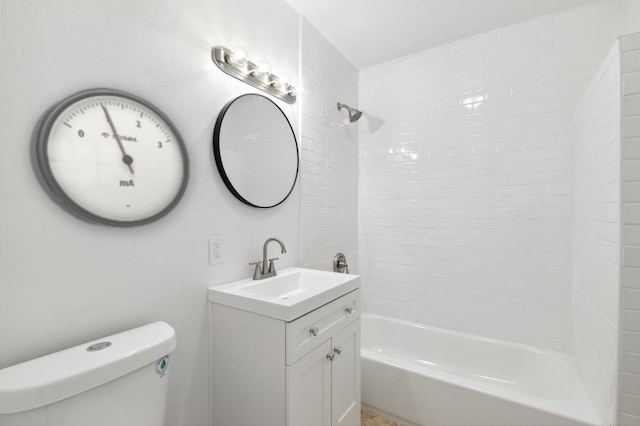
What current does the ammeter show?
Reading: 1 mA
